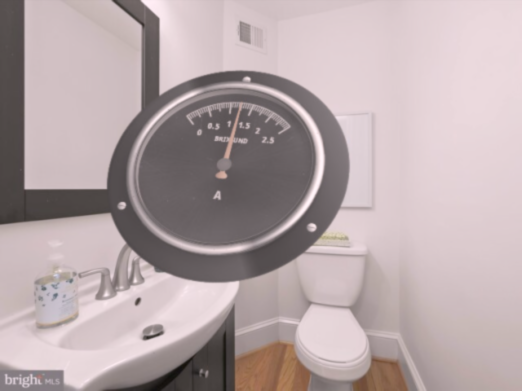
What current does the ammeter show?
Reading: 1.25 A
